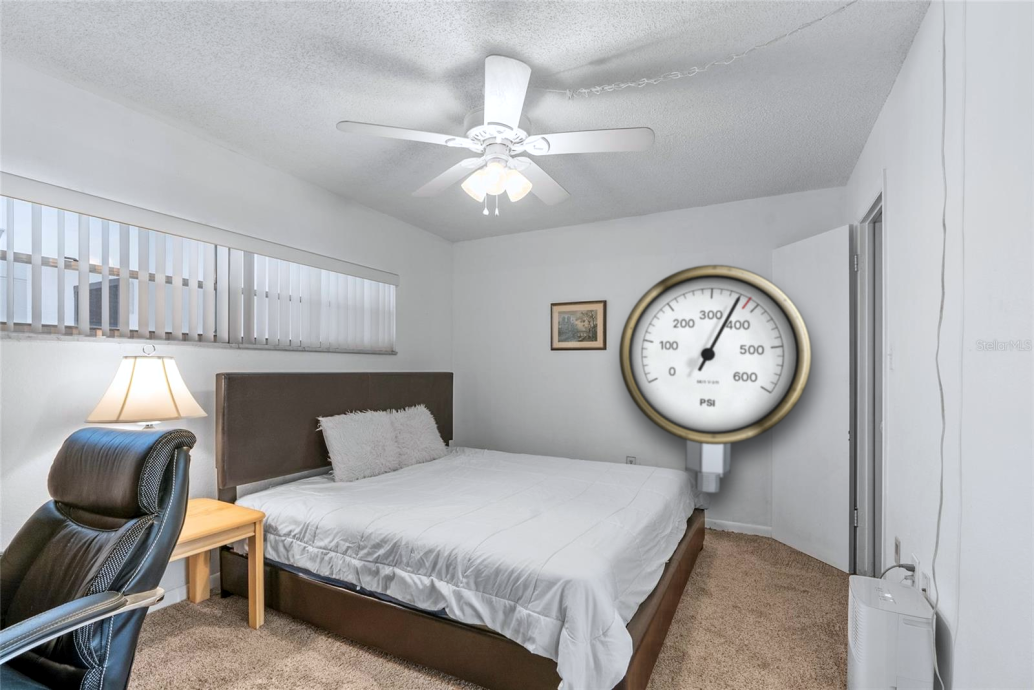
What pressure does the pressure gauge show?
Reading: 360 psi
